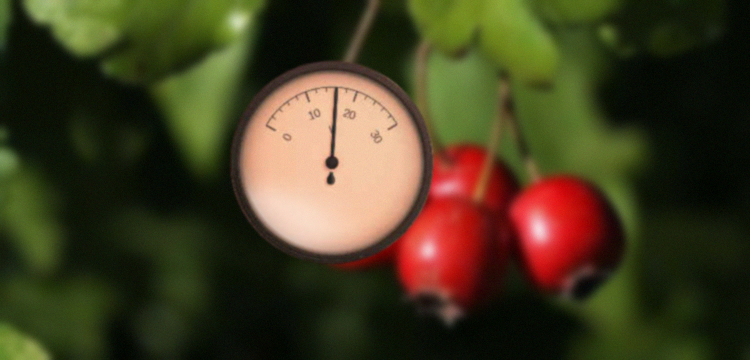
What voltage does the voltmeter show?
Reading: 16 V
